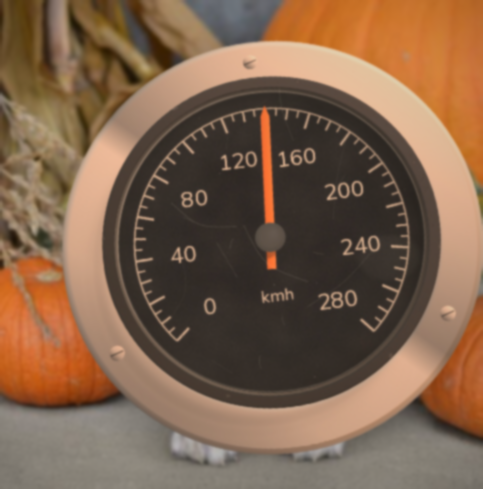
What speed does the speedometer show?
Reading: 140 km/h
